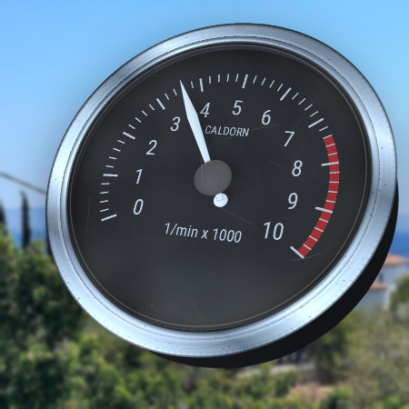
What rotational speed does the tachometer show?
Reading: 3600 rpm
